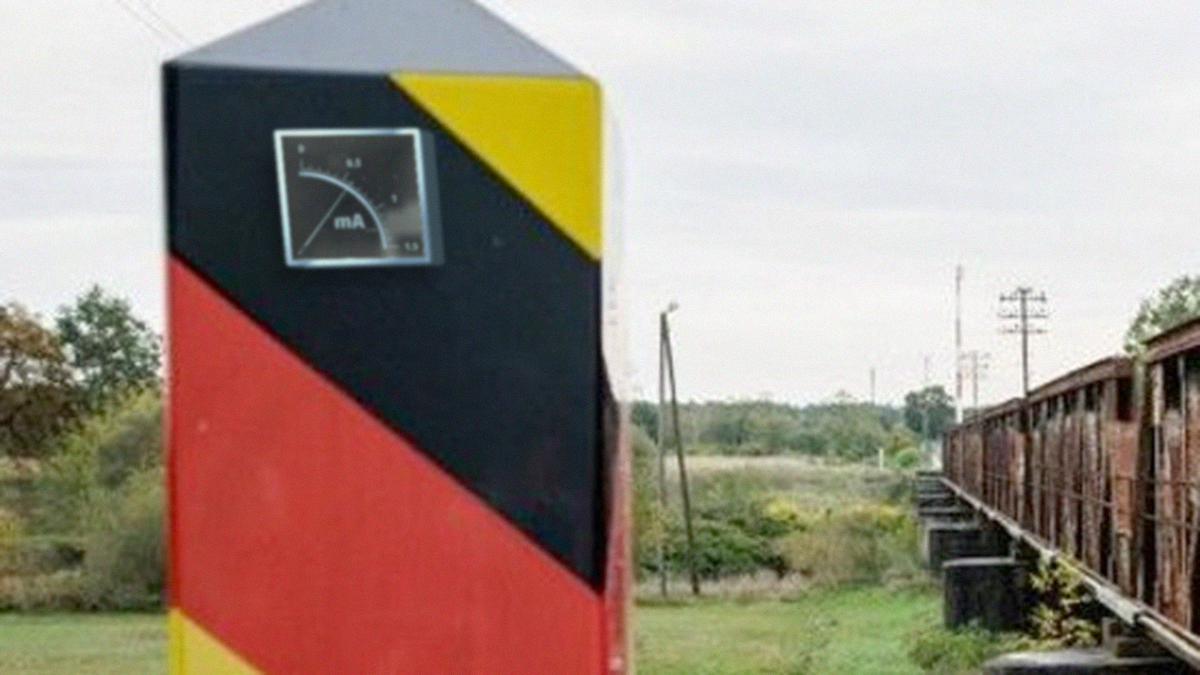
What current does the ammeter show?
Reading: 0.6 mA
